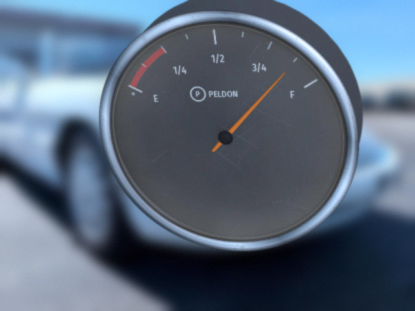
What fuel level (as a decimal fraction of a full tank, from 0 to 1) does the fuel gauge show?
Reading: 0.875
